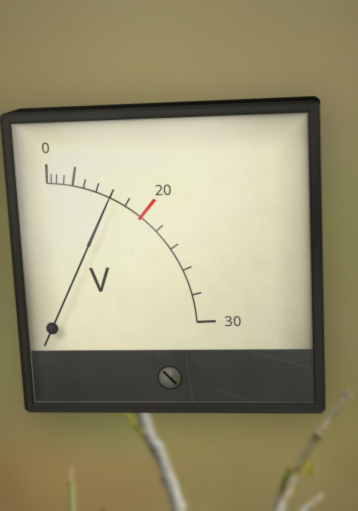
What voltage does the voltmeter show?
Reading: 16 V
